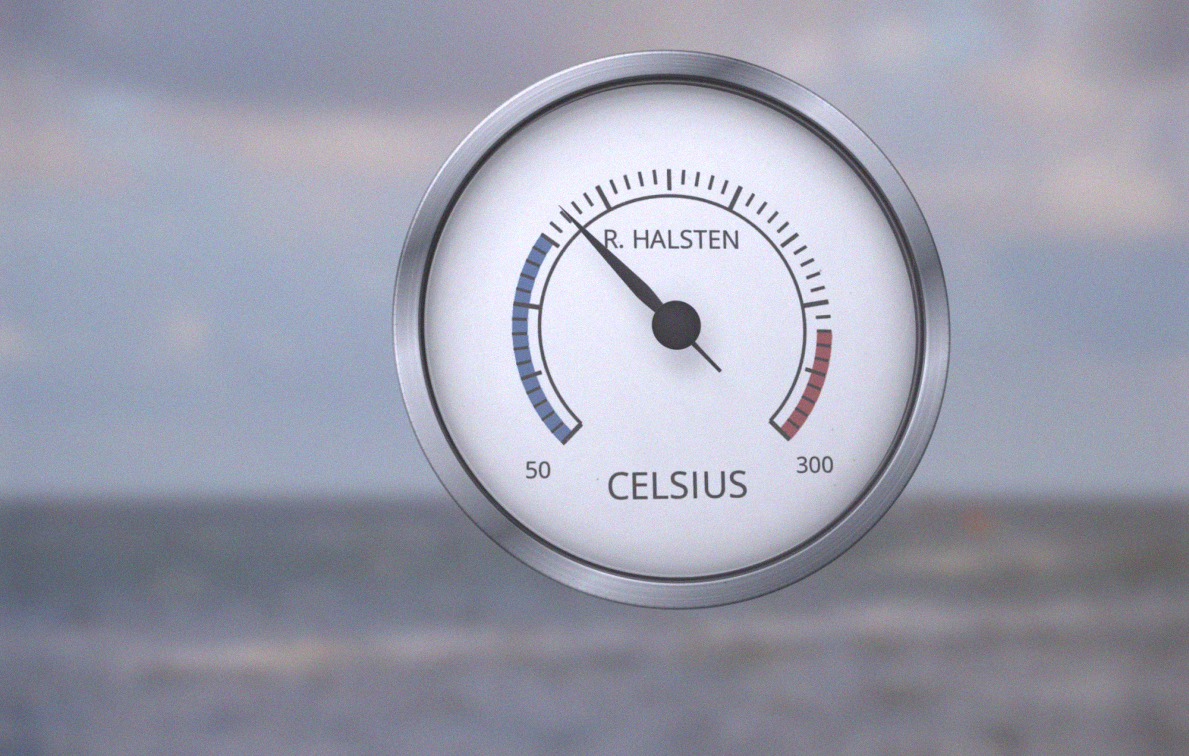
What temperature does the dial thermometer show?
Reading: 135 °C
